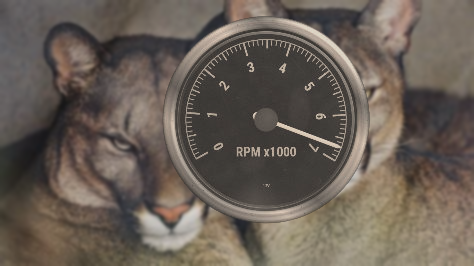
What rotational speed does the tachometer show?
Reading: 6700 rpm
